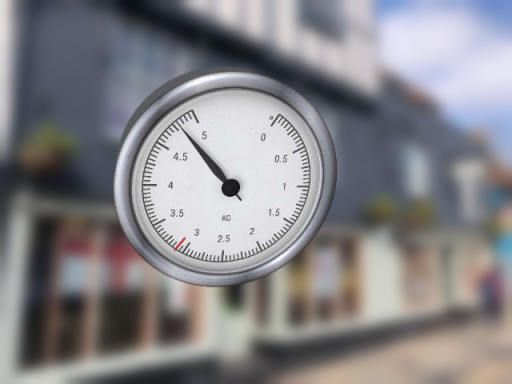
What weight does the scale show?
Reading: 4.8 kg
